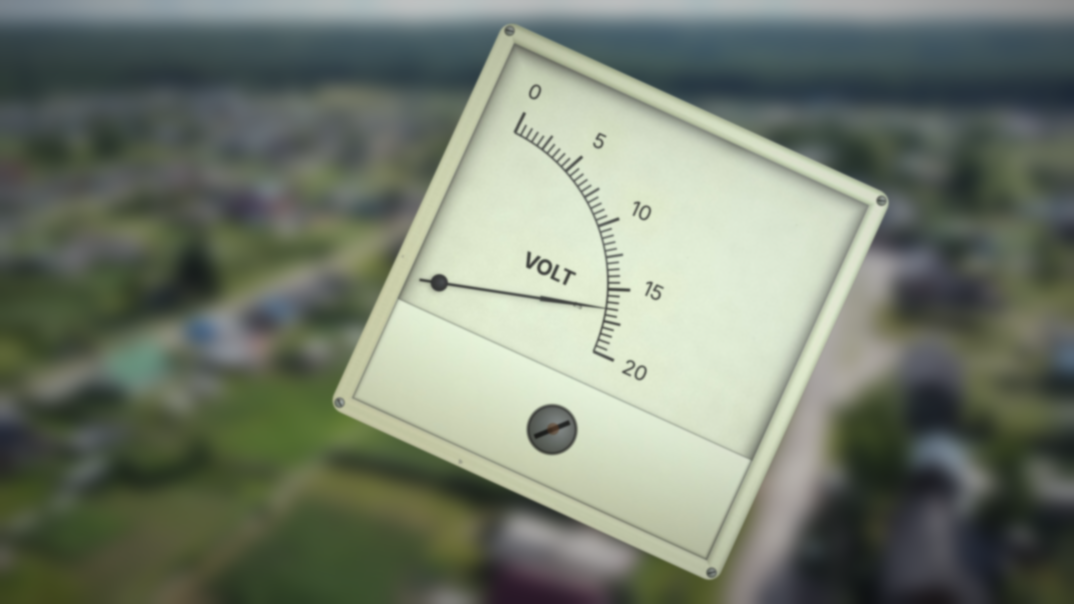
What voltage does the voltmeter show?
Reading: 16.5 V
